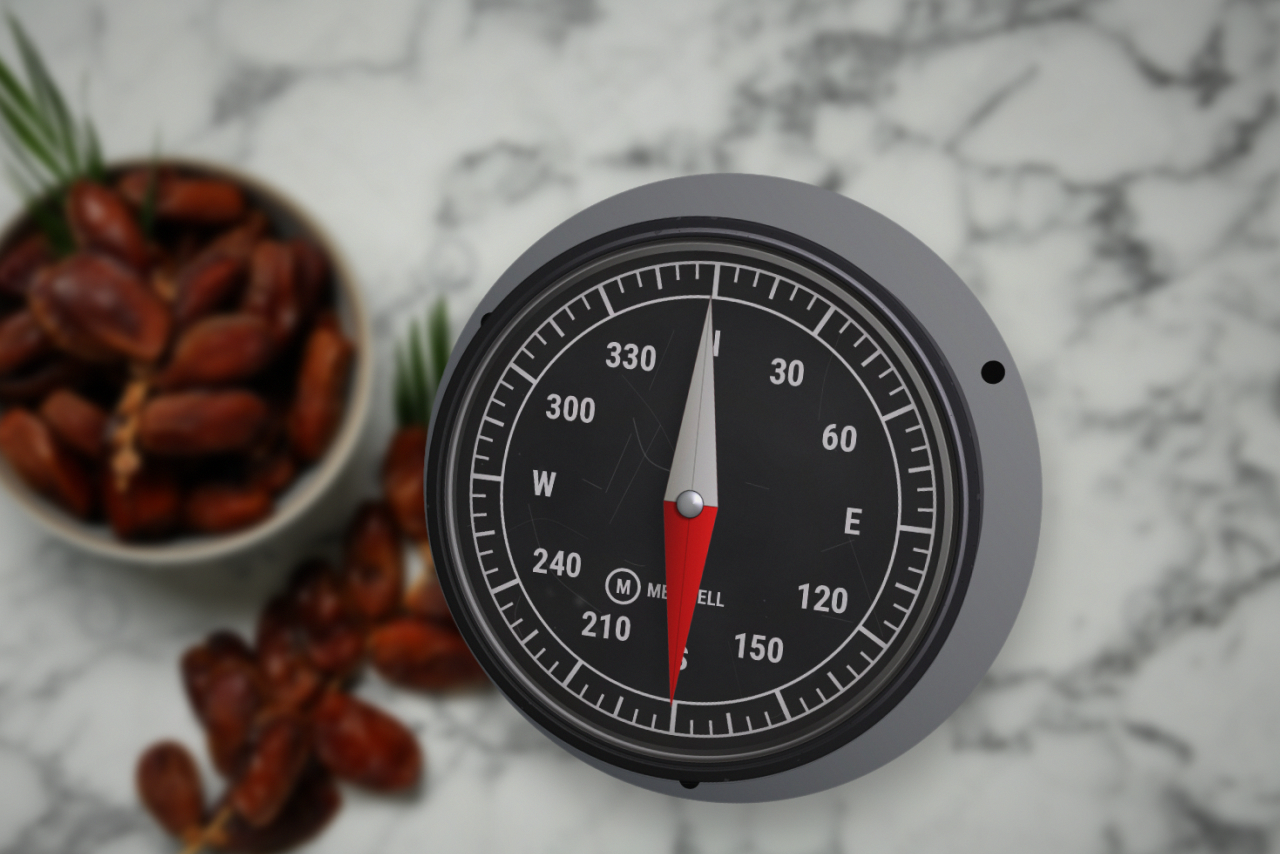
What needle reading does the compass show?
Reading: 180 °
